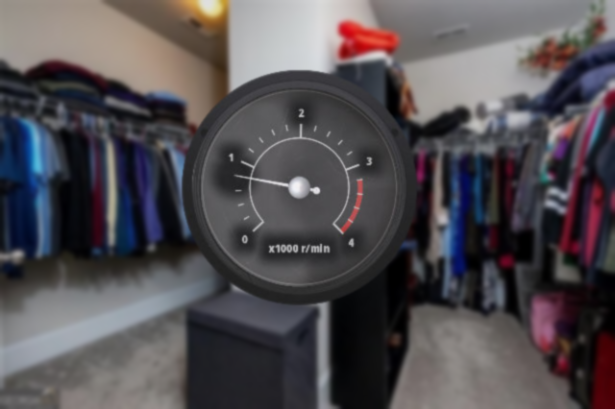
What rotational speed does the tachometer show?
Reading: 800 rpm
